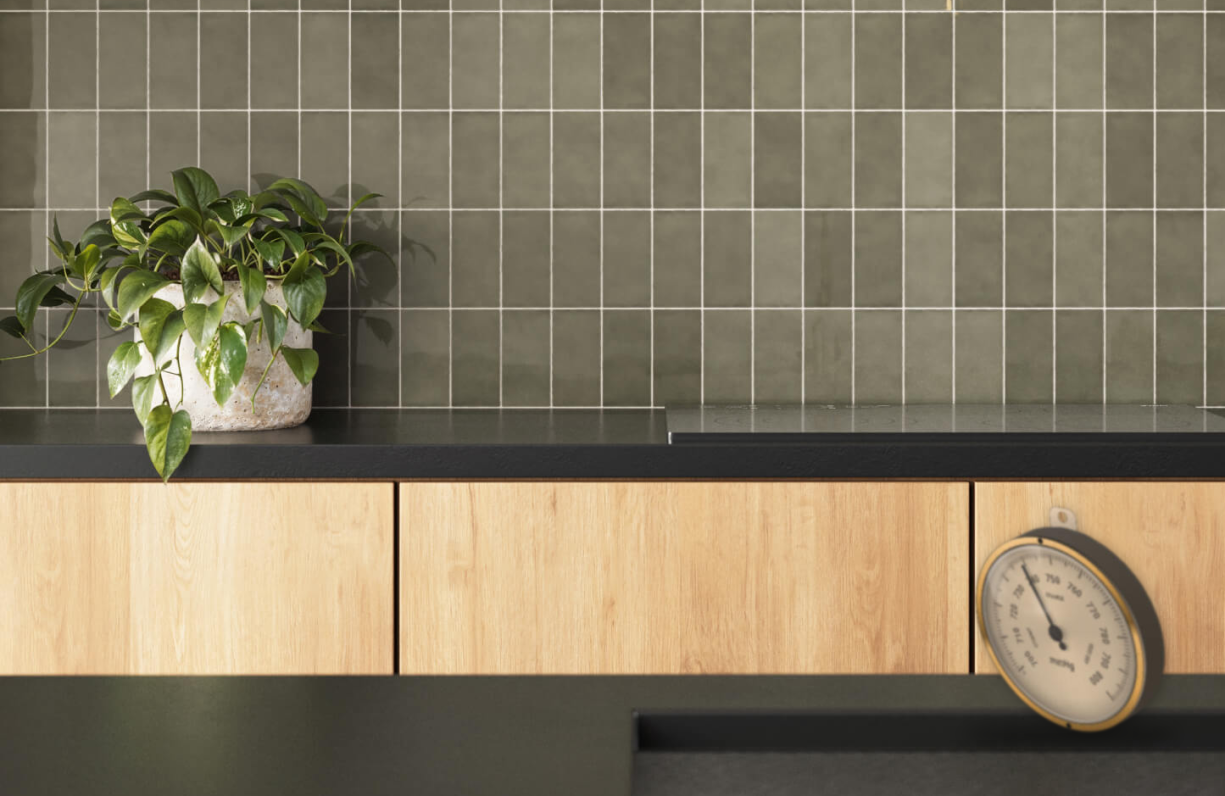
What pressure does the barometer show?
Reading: 740 mmHg
